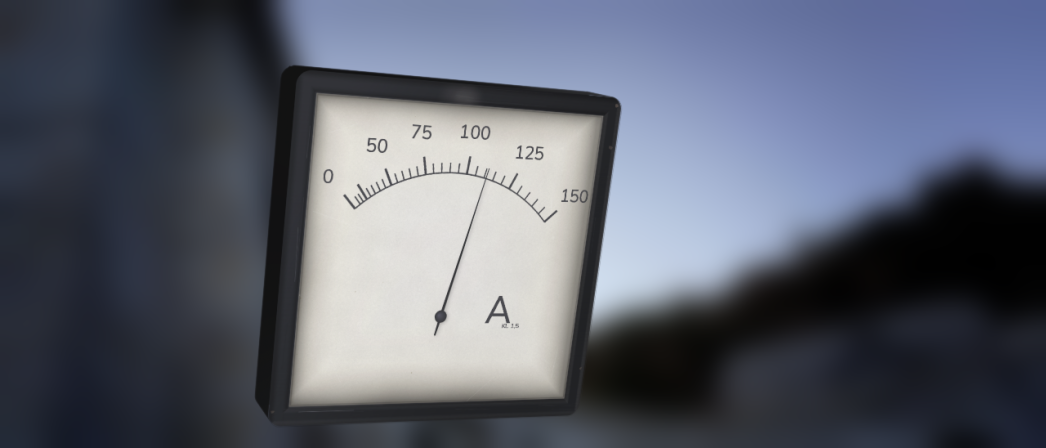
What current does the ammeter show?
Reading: 110 A
